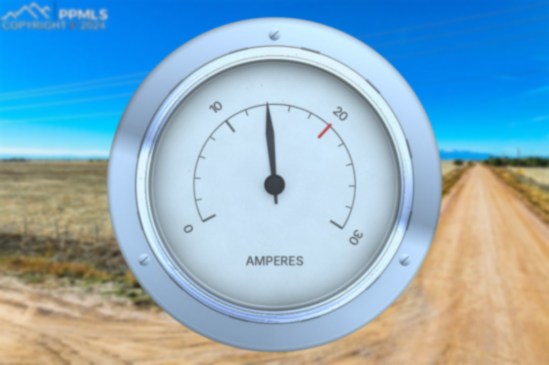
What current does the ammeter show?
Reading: 14 A
